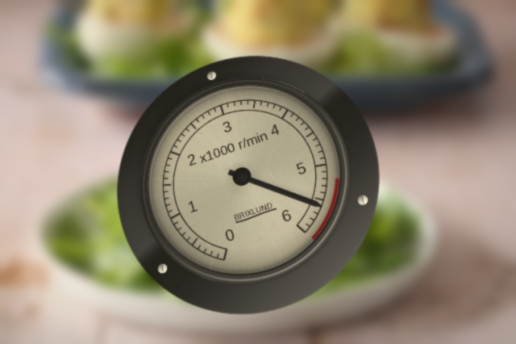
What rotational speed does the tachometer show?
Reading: 5600 rpm
